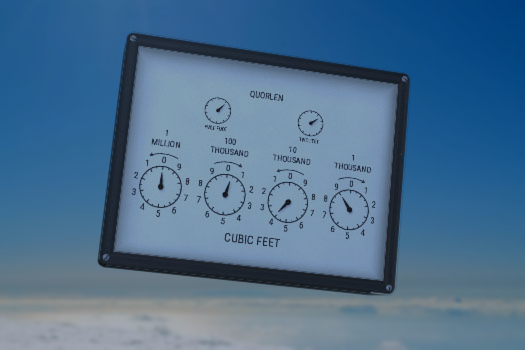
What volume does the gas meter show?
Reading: 3900 ft³
